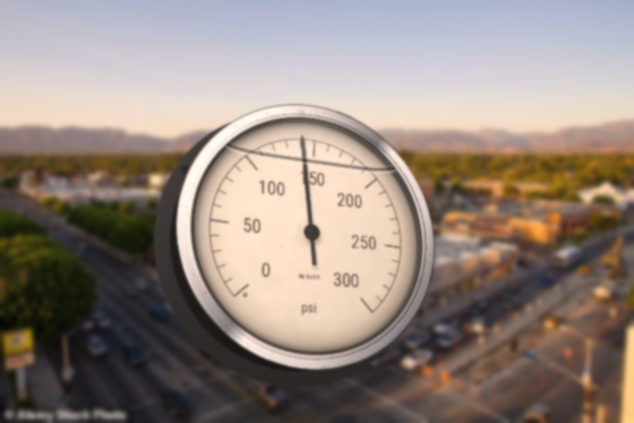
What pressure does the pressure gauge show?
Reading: 140 psi
